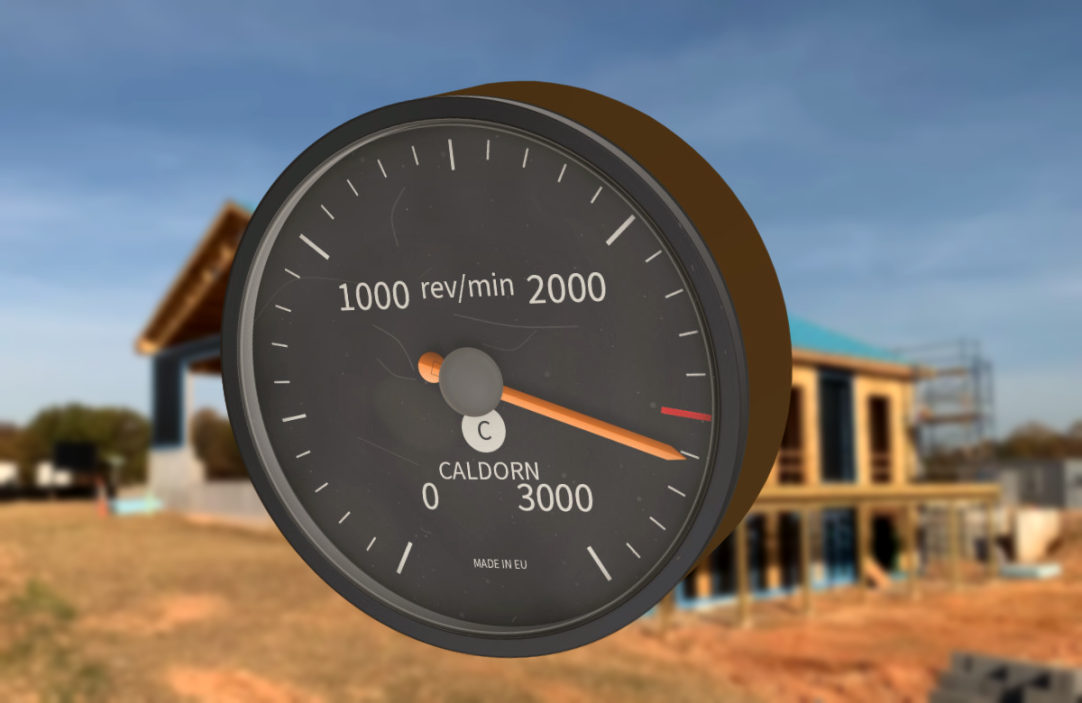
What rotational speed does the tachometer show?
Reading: 2600 rpm
